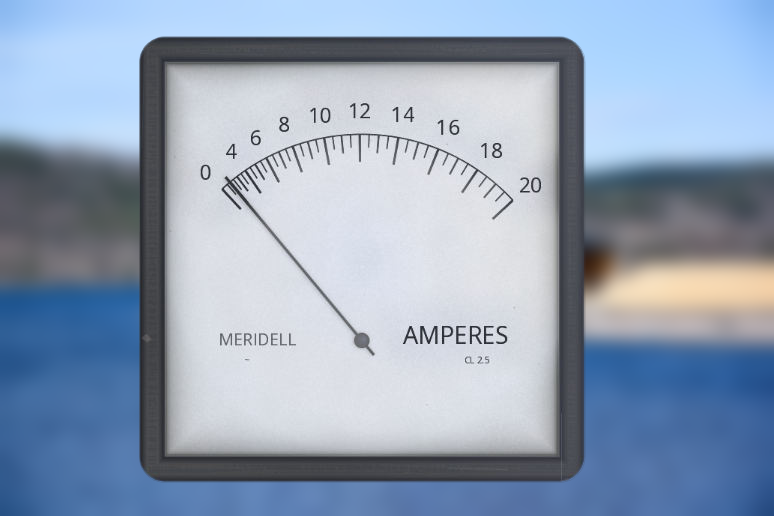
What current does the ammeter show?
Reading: 2 A
